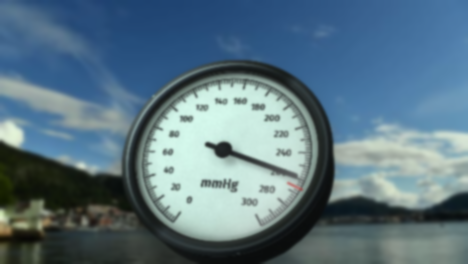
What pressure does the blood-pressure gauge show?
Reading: 260 mmHg
